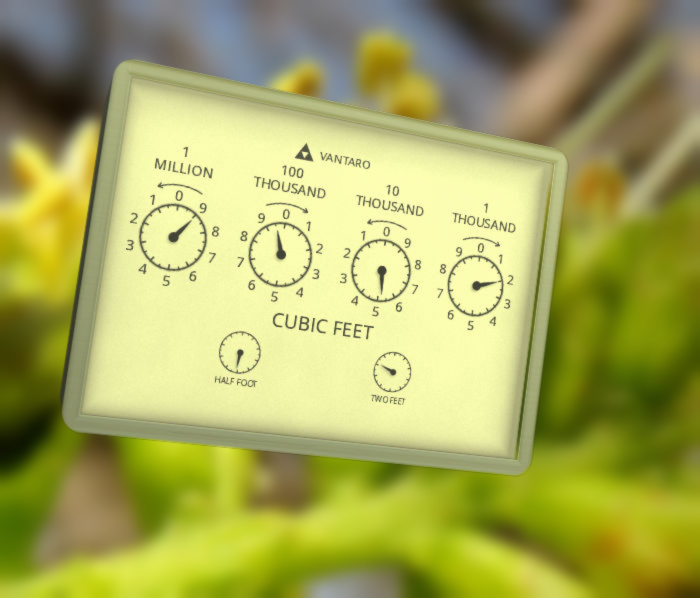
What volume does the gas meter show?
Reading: 895200 ft³
